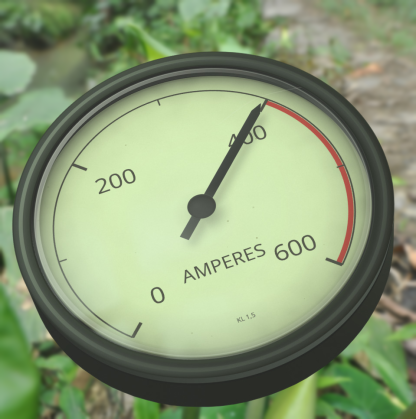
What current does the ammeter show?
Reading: 400 A
